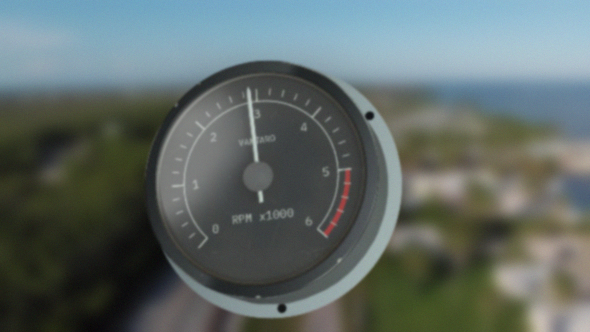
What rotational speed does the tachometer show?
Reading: 2900 rpm
